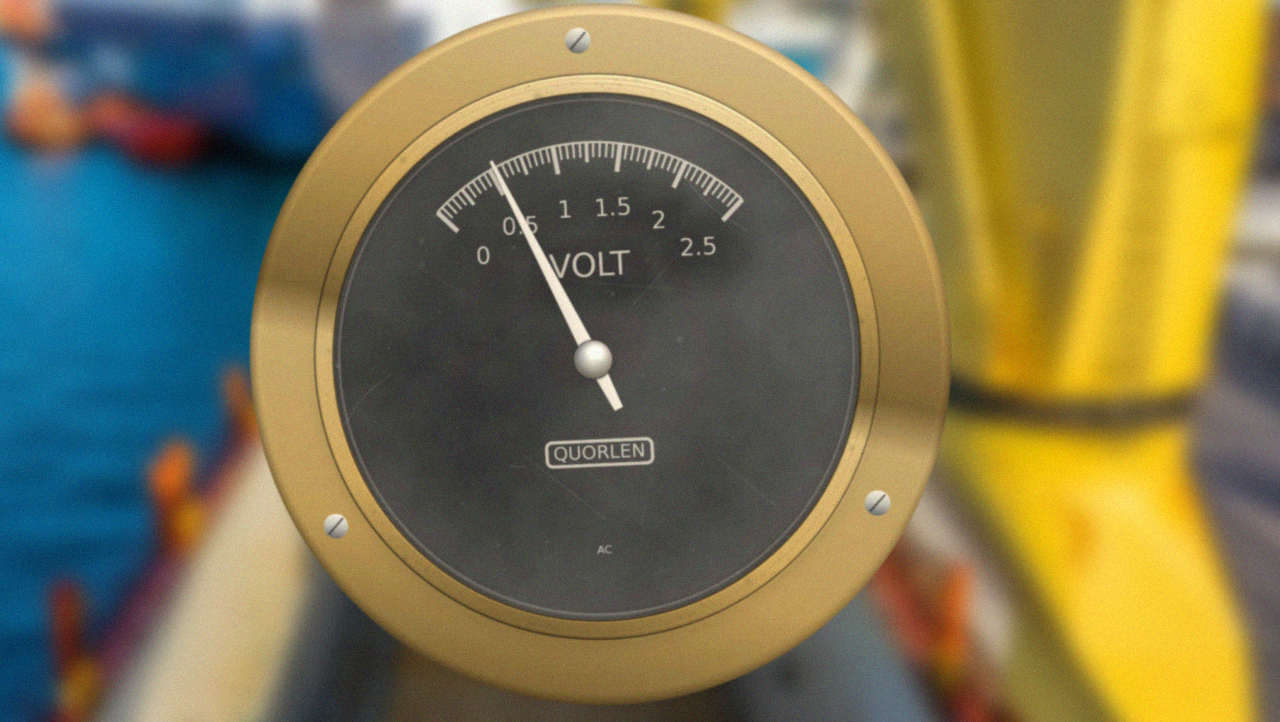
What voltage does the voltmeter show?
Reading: 0.55 V
